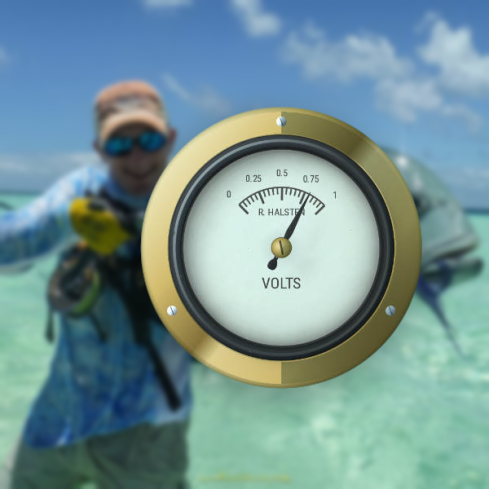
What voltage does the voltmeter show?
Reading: 0.8 V
